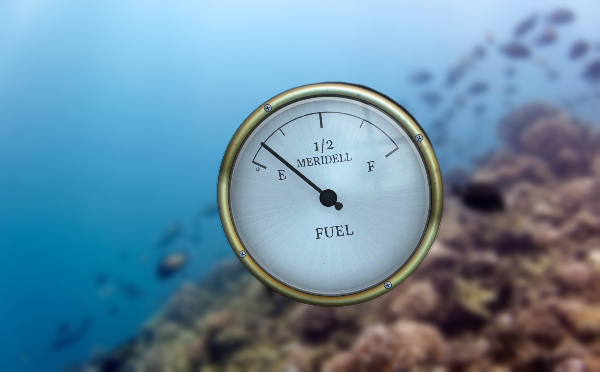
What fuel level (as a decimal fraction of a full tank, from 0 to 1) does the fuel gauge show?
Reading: 0.125
